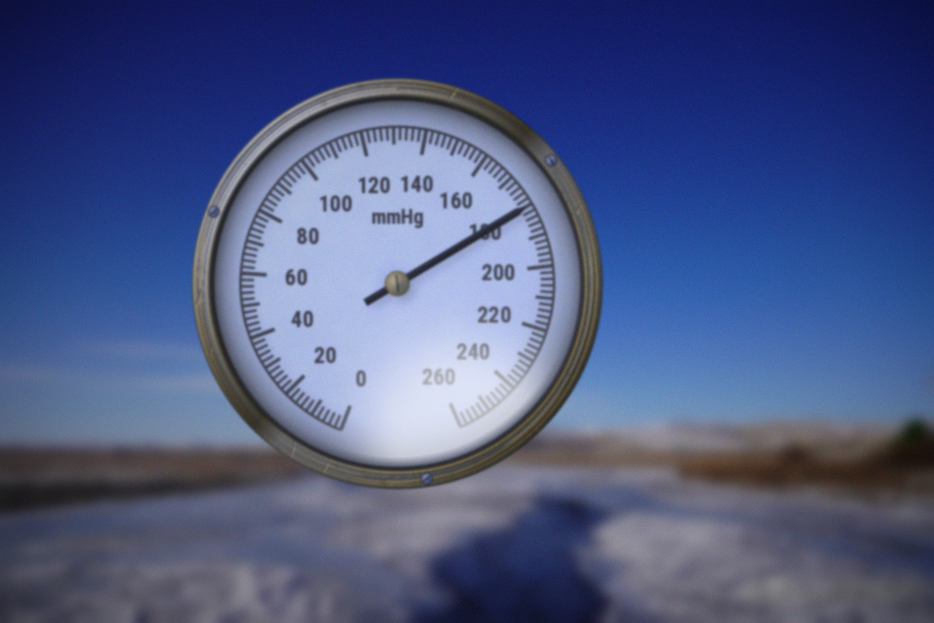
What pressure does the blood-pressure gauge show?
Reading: 180 mmHg
